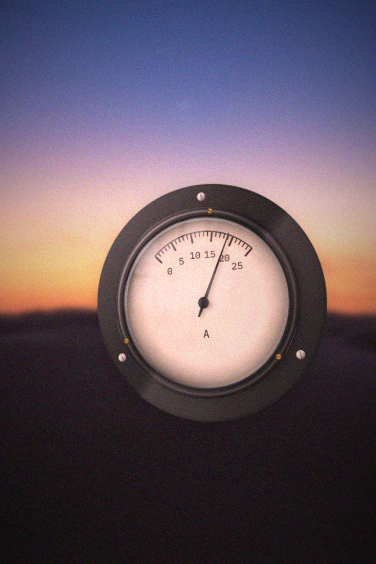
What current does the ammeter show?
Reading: 19 A
